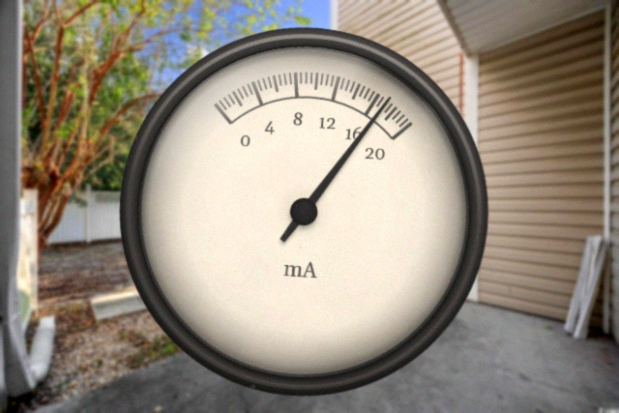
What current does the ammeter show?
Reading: 17 mA
